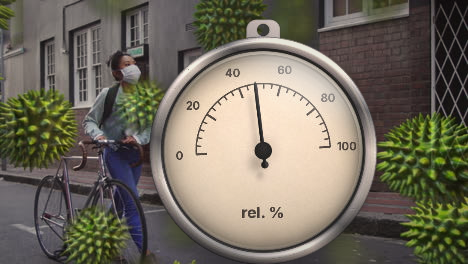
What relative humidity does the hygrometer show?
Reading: 48 %
